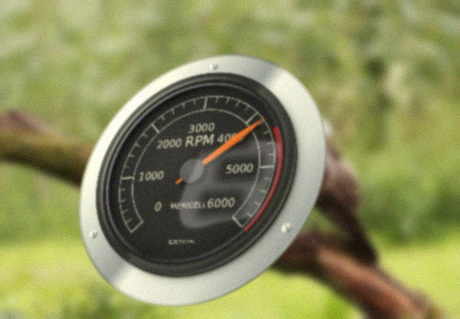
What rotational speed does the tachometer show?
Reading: 4200 rpm
